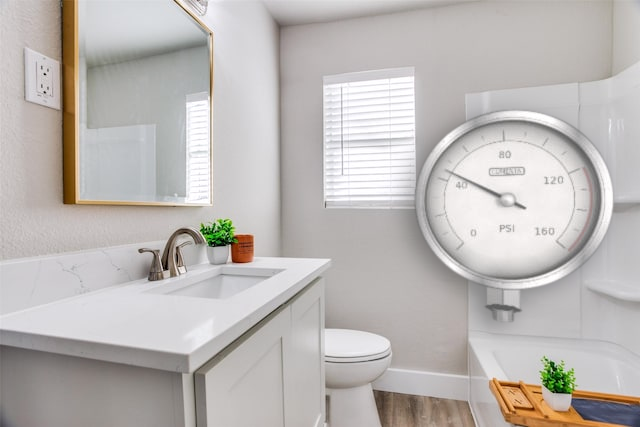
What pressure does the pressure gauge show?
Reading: 45 psi
